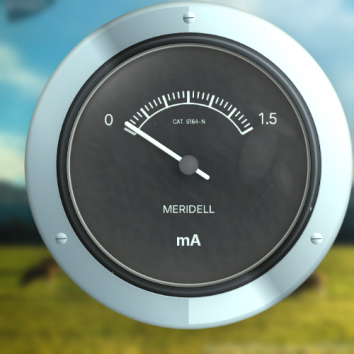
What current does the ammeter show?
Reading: 0.05 mA
